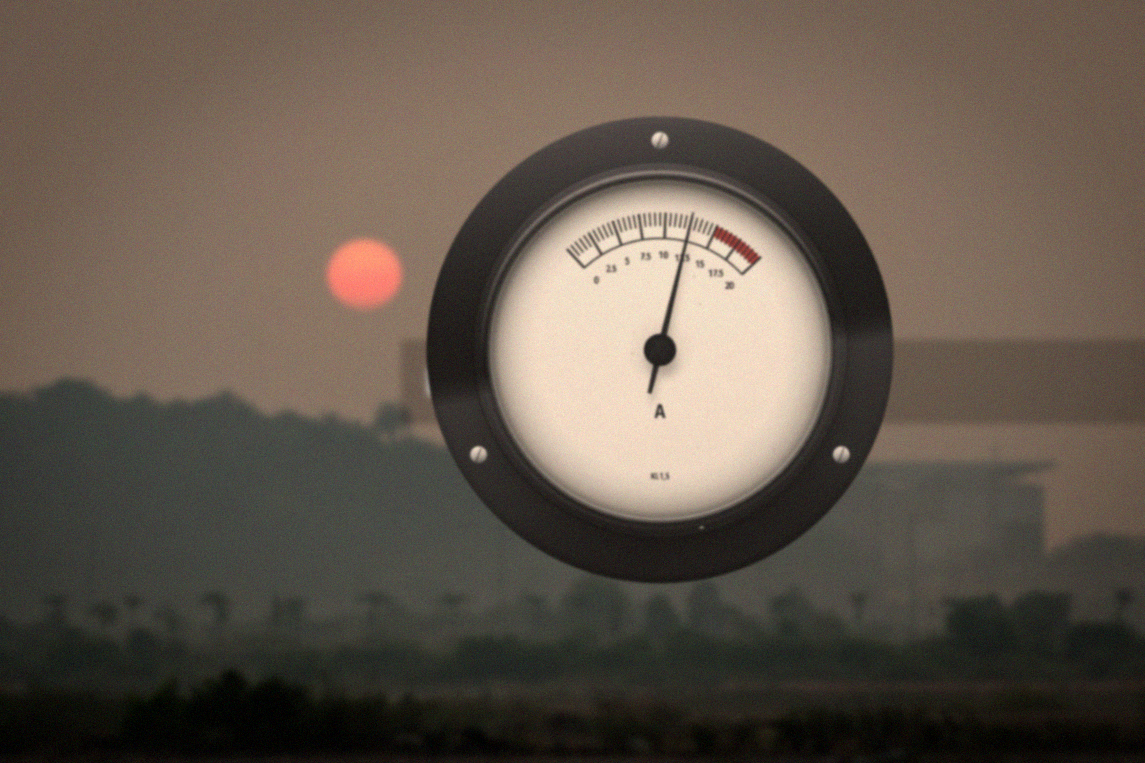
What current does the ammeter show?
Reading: 12.5 A
